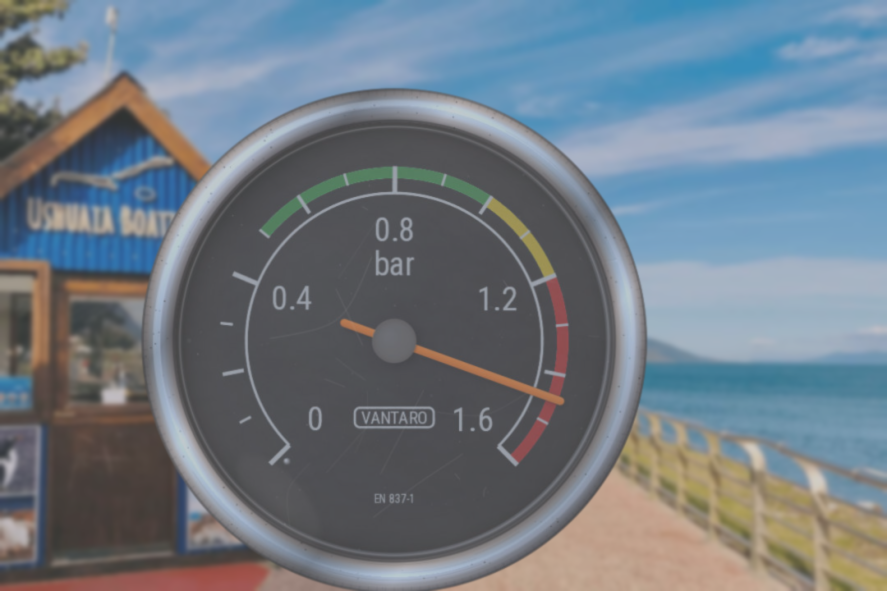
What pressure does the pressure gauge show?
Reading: 1.45 bar
